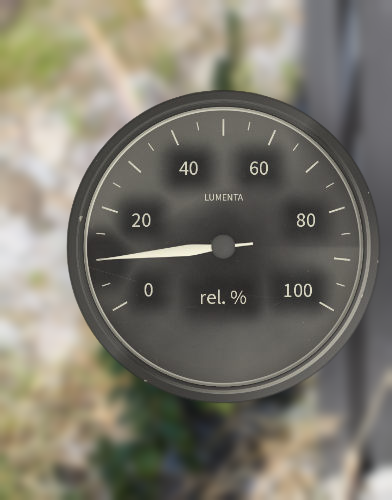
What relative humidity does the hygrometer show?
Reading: 10 %
